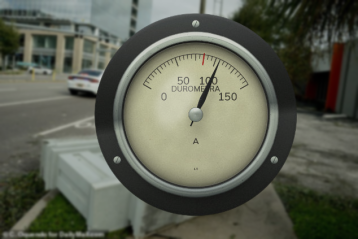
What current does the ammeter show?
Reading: 105 A
